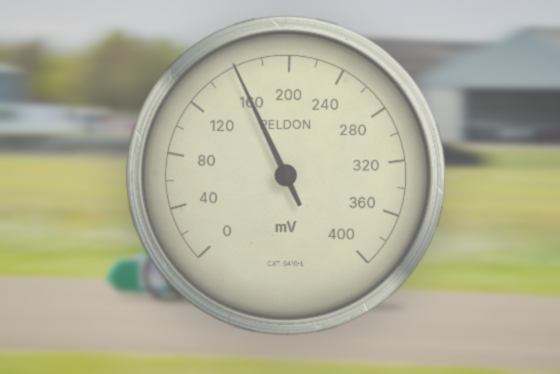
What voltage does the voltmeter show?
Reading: 160 mV
